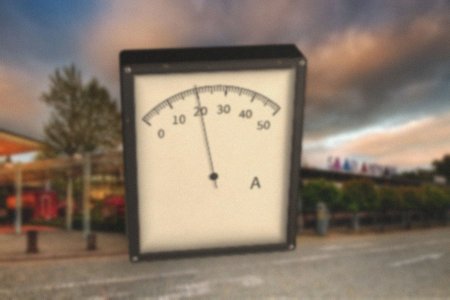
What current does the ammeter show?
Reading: 20 A
